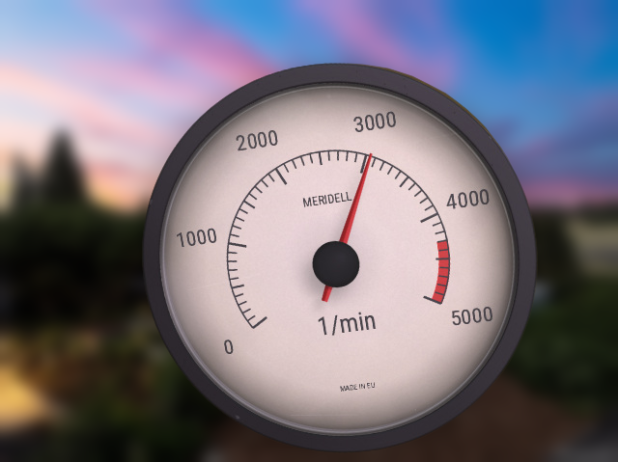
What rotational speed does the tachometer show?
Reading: 3050 rpm
